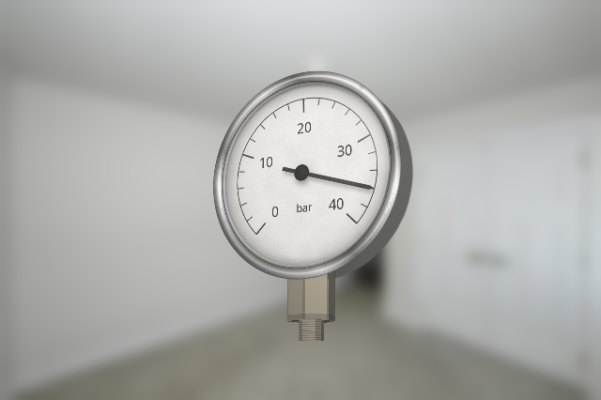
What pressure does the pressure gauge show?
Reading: 36 bar
